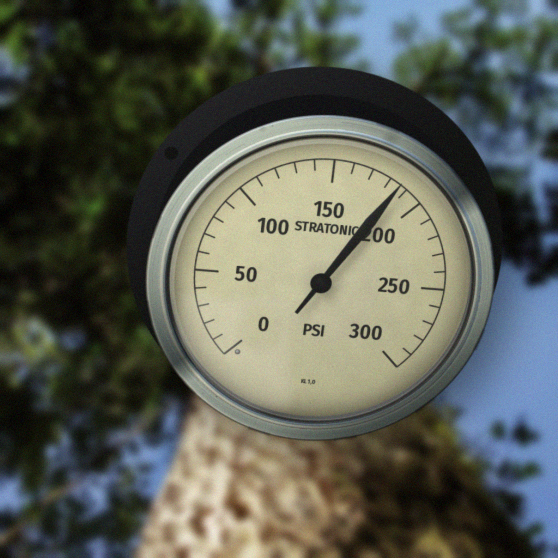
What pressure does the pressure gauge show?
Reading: 185 psi
